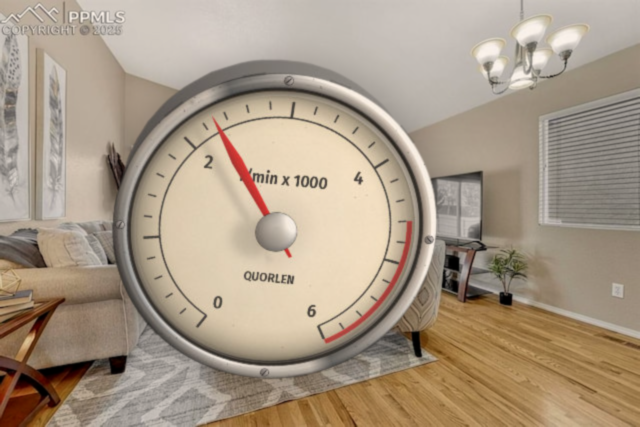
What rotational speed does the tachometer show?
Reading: 2300 rpm
